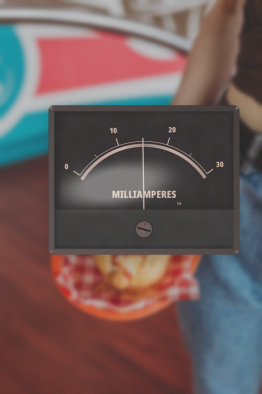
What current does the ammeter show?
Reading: 15 mA
